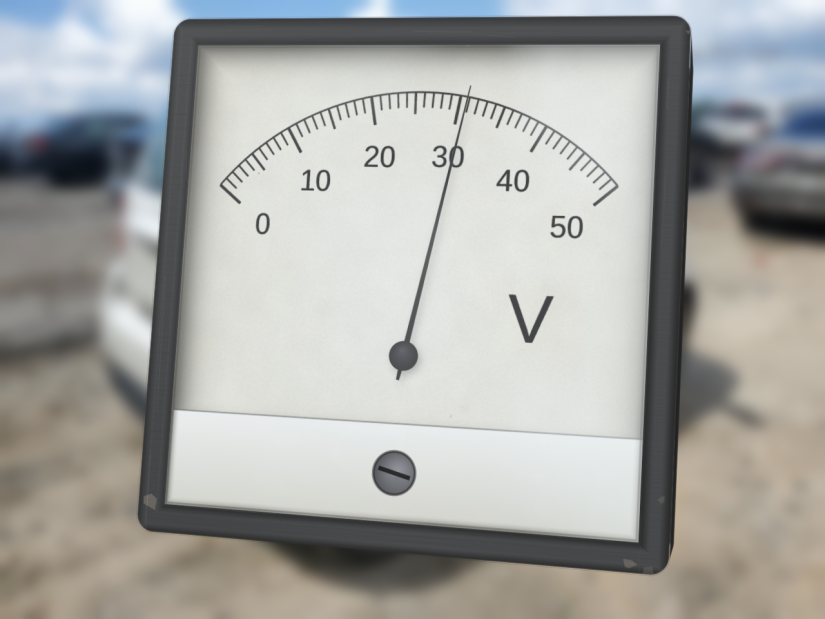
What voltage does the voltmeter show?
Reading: 31 V
